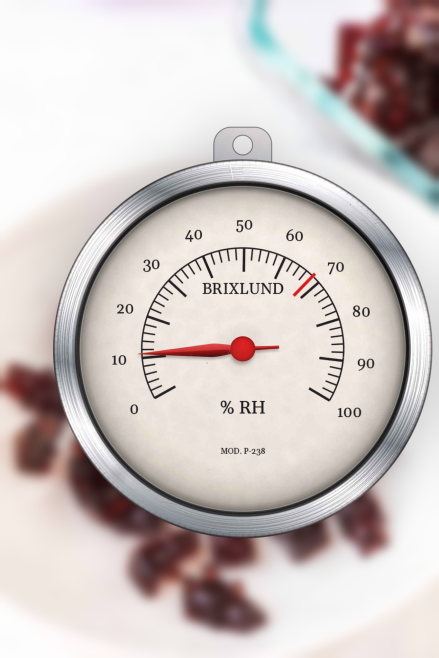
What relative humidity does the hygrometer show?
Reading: 11 %
